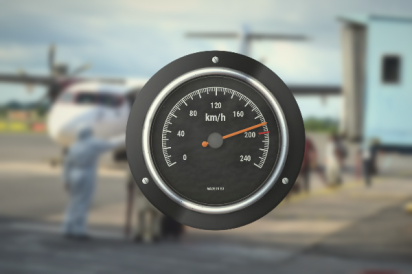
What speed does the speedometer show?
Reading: 190 km/h
